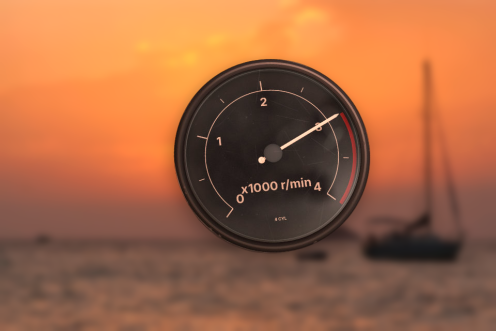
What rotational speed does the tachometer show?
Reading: 3000 rpm
